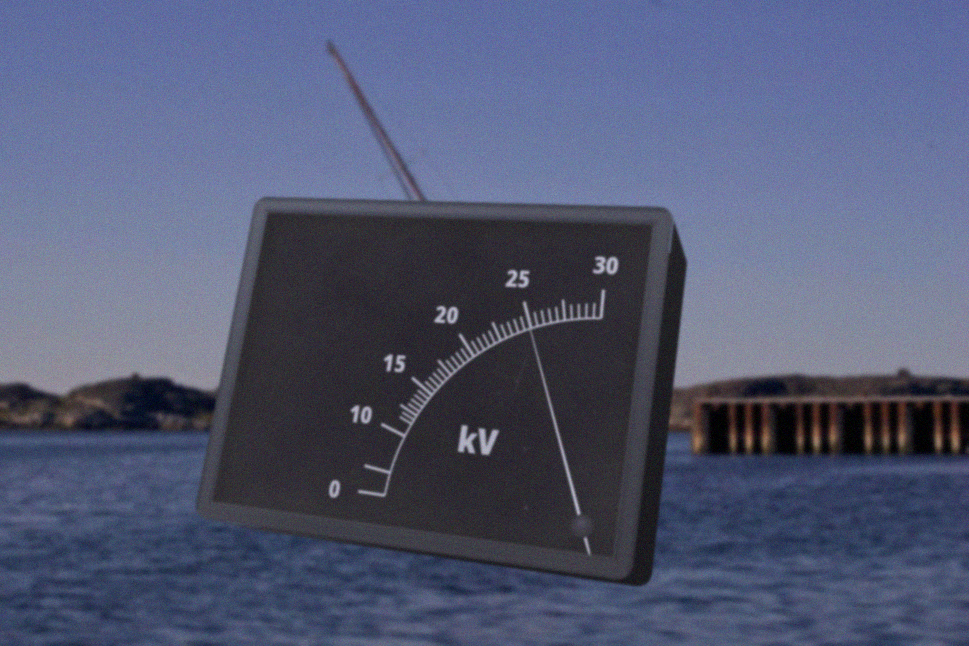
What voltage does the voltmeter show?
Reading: 25 kV
